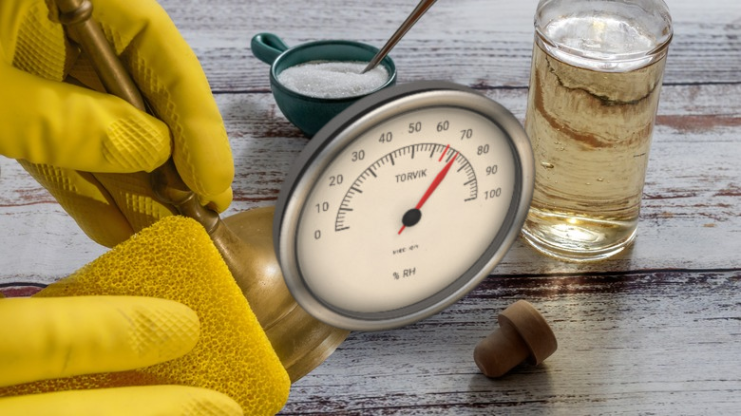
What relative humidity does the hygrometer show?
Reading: 70 %
